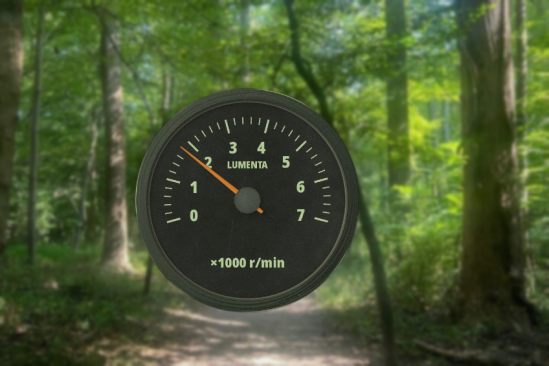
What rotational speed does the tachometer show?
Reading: 1800 rpm
